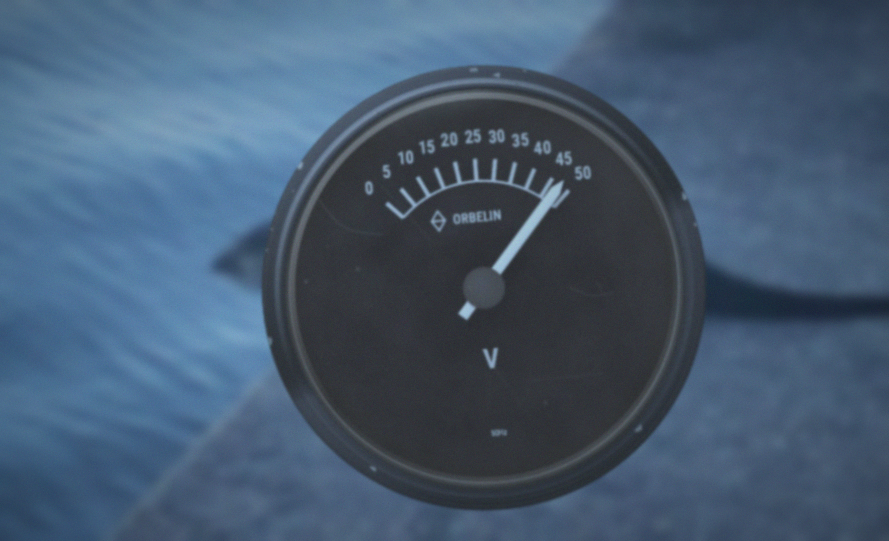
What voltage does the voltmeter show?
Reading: 47.5 V
